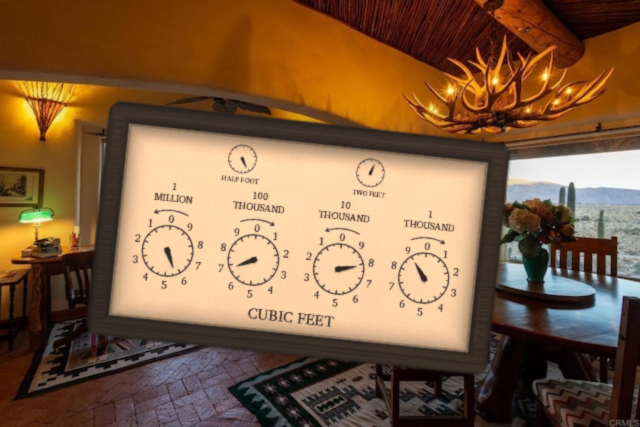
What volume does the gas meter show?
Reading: 567900 ft³
